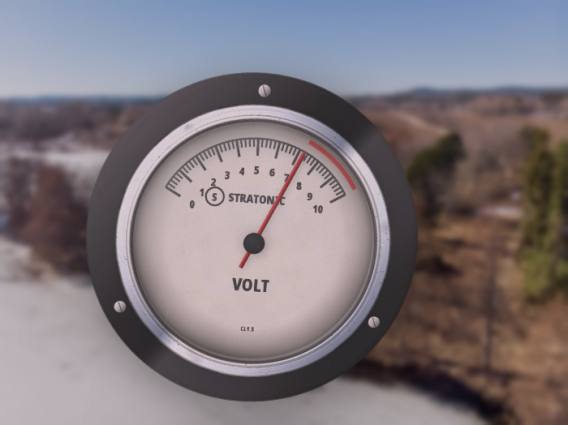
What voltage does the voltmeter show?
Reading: 7.2 V
